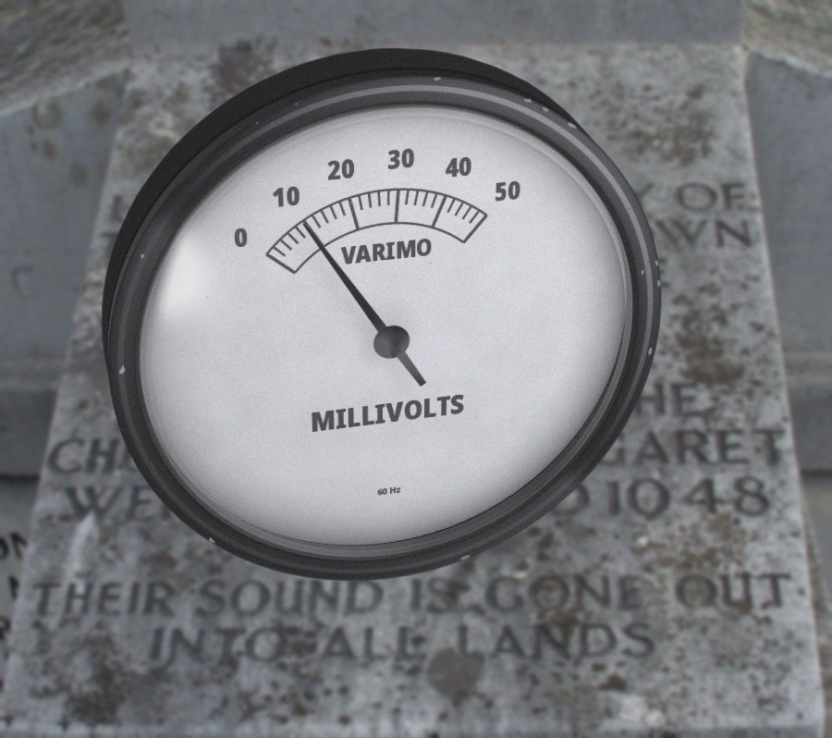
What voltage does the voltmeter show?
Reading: 10 mV
